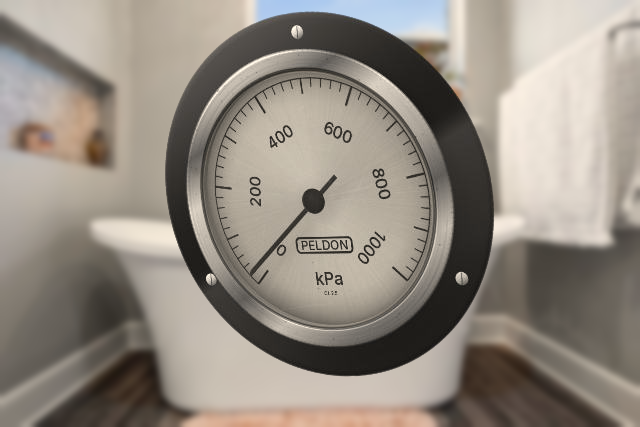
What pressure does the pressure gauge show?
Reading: 20 kPa
